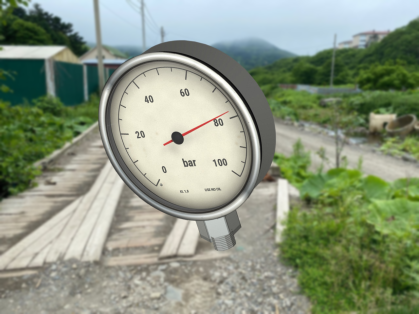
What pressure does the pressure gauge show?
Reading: 77.5 bar
